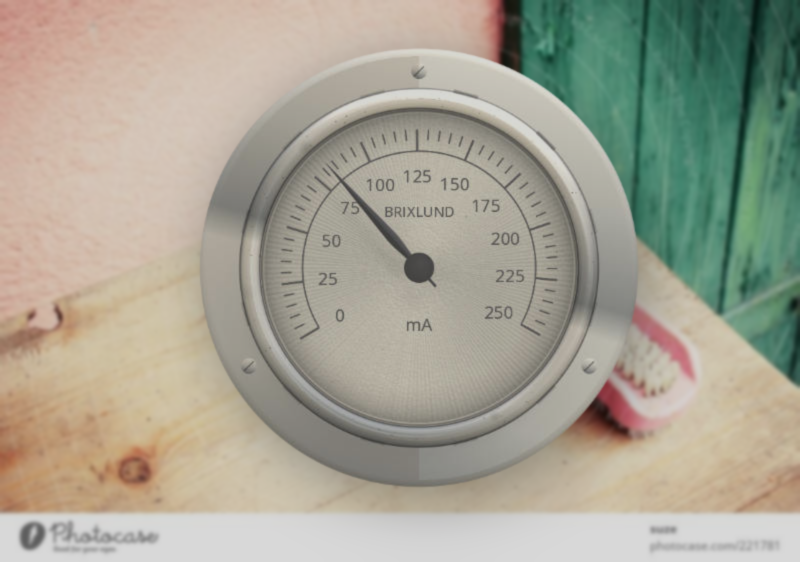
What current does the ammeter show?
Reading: 82.5 mA
